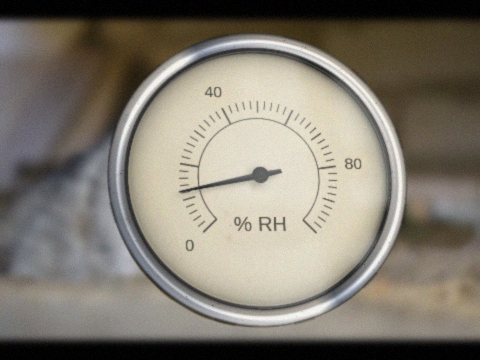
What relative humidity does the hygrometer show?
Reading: 12 %
